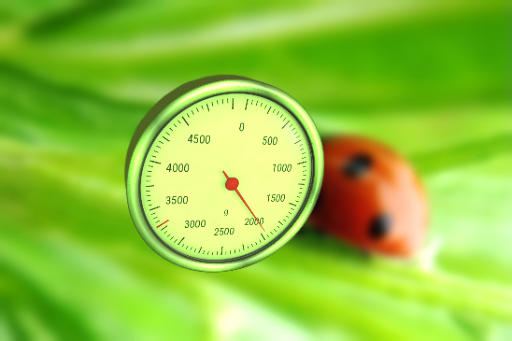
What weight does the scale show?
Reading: 1950 g
